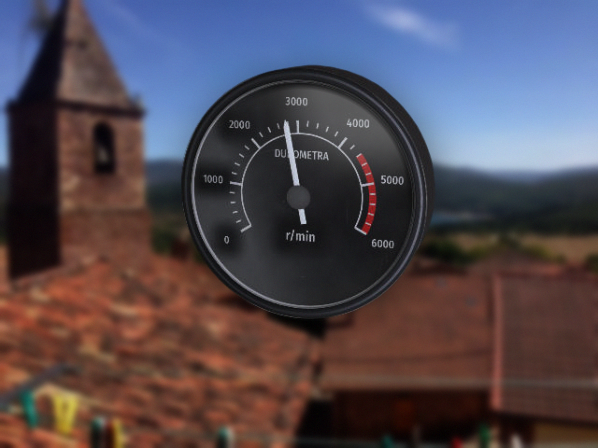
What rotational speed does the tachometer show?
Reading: 2800 rpm
